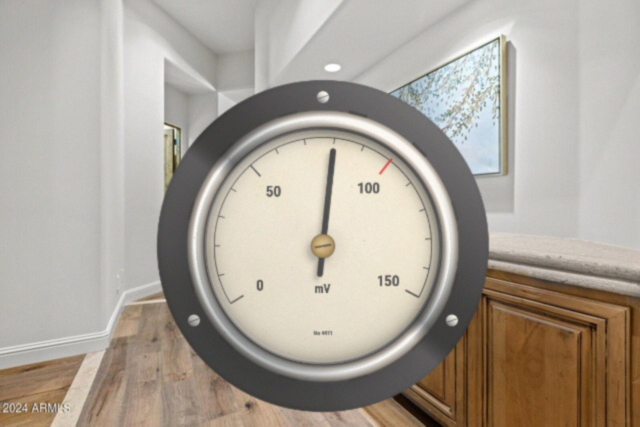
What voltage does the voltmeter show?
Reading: 80 mV
